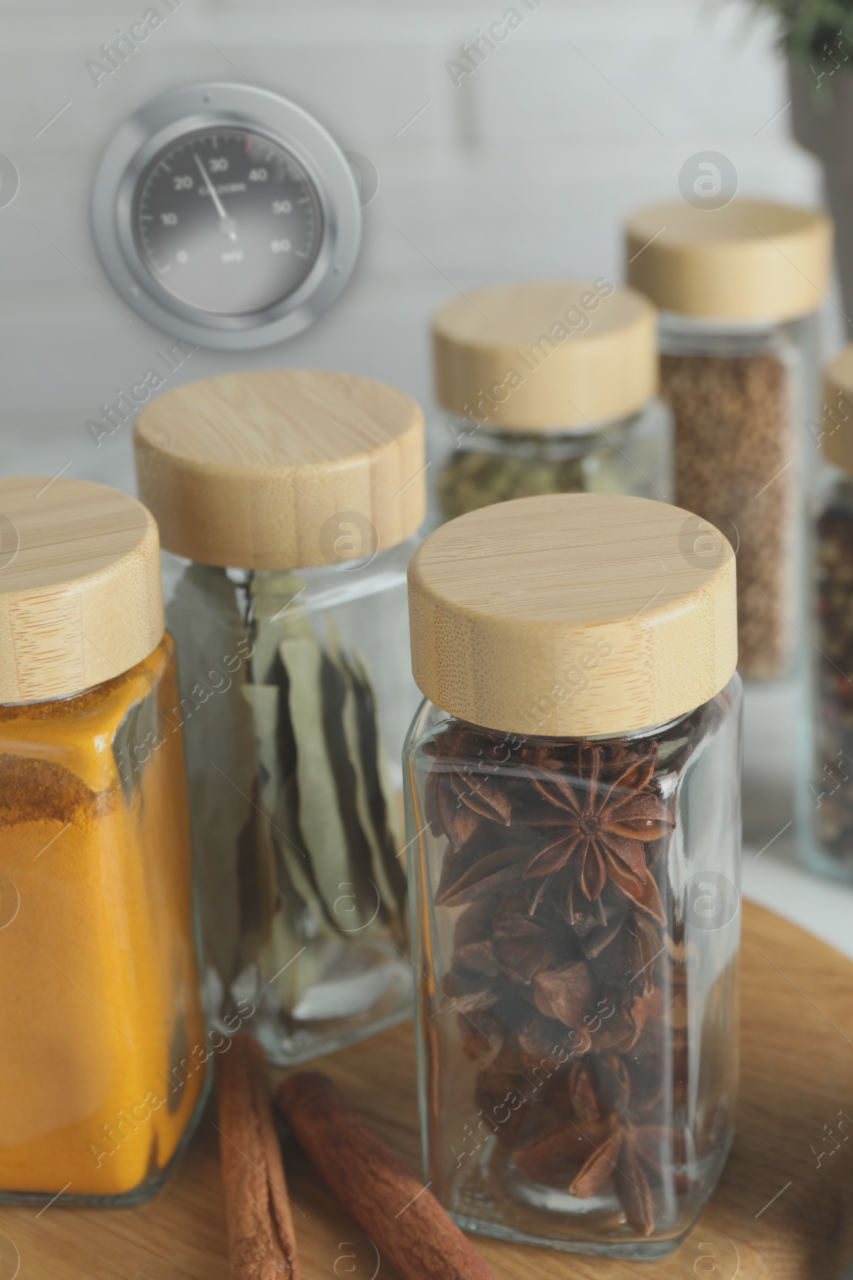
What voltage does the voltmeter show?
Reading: 26 mV
